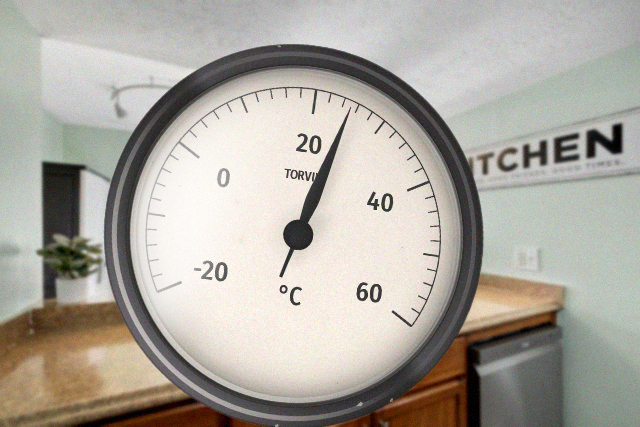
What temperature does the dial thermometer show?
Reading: 25 °C
